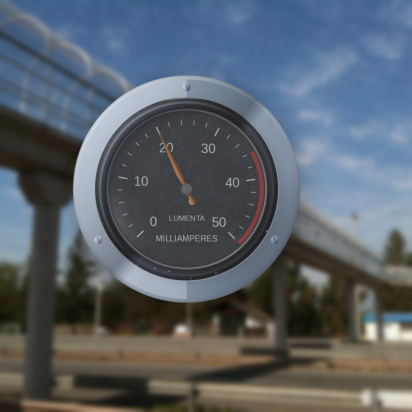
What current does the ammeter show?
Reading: 20 mA
